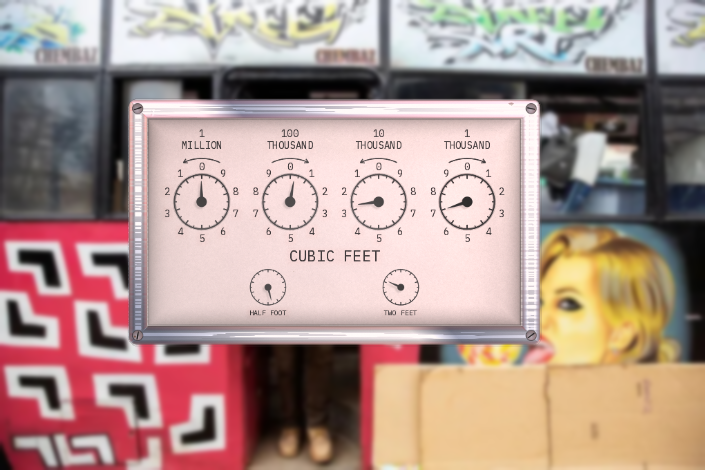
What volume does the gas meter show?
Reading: 2700 ft³
